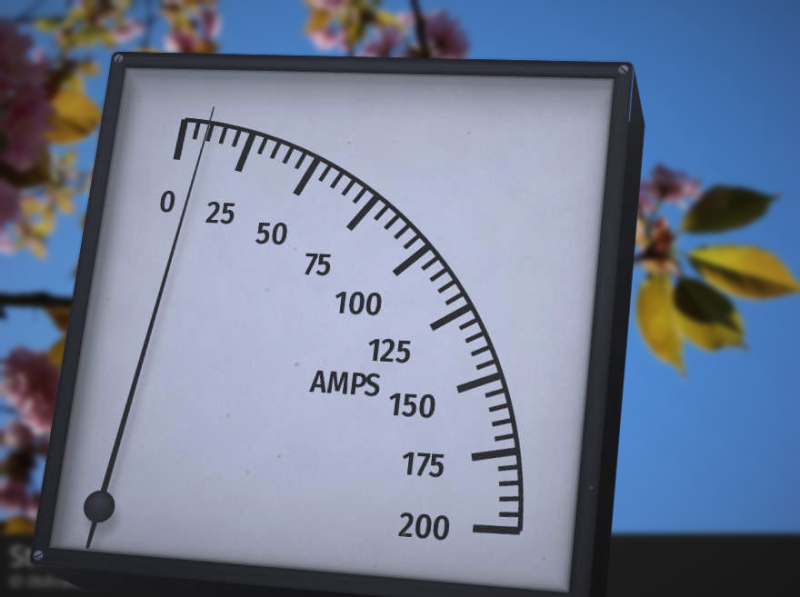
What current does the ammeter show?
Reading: 10 A
